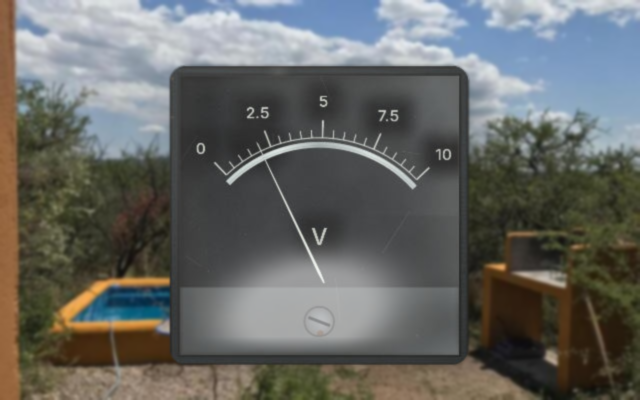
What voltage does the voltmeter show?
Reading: 2 V
